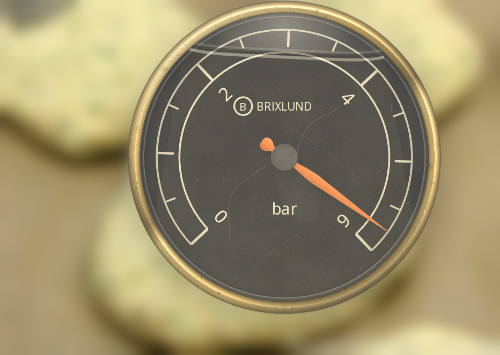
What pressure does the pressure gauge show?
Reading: 5.75 bar
